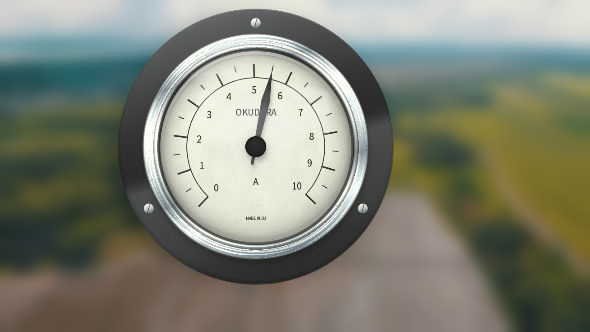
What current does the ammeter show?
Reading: 5.5 A
